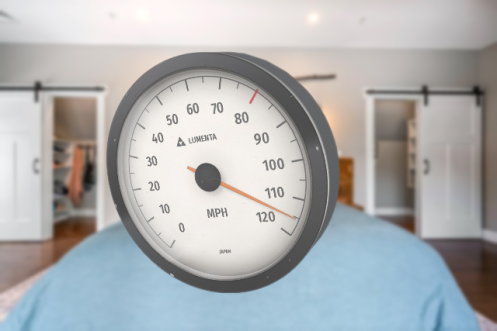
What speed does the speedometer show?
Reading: 115 mph
